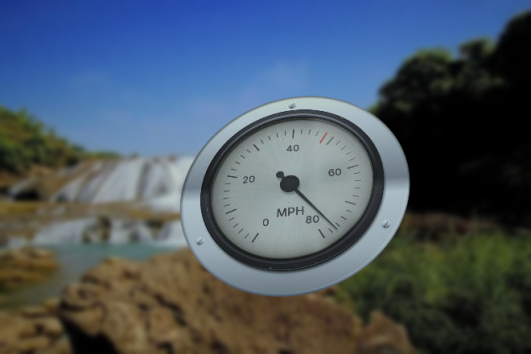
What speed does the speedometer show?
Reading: 77 mph
